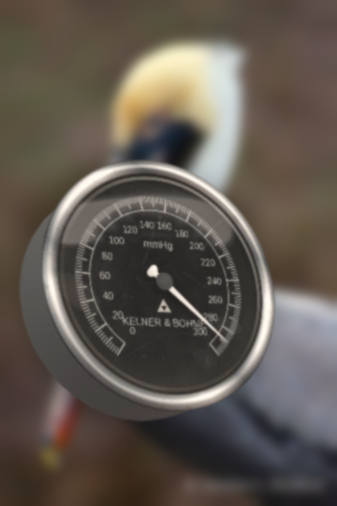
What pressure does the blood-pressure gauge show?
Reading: 290 mmHg
